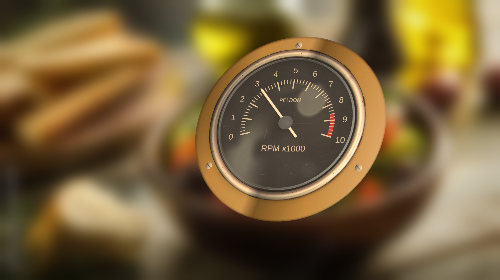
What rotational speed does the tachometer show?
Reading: 3000 rpm
